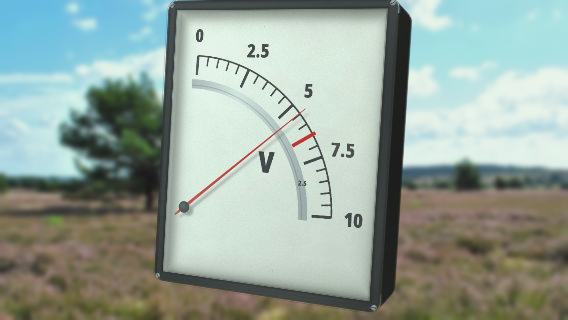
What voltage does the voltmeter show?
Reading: 5.5 V
